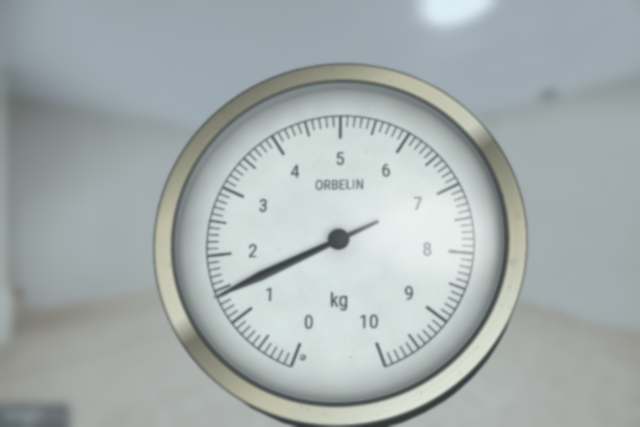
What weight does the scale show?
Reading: 1.4 kg
